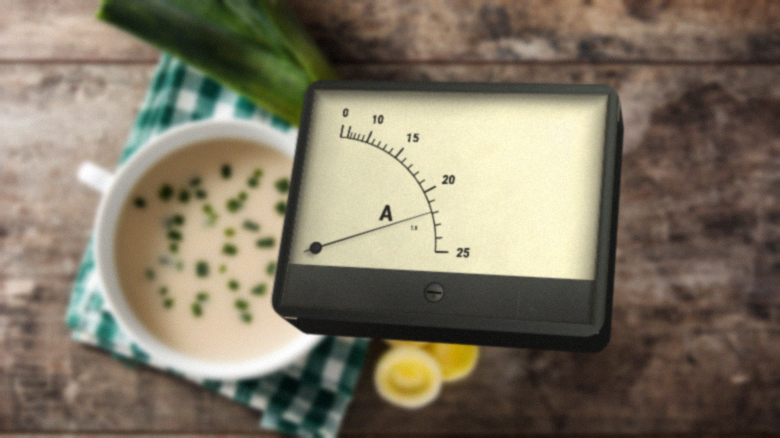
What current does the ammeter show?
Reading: 22 A
